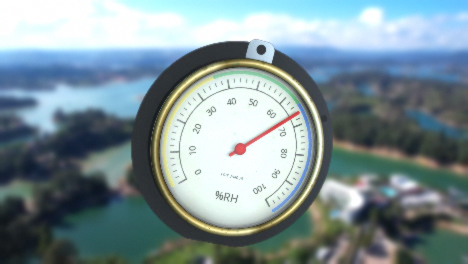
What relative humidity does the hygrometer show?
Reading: 66 %
